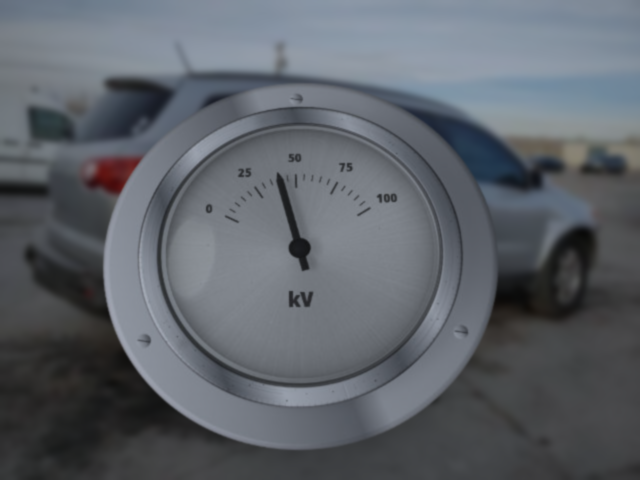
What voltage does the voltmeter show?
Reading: 40 kV
